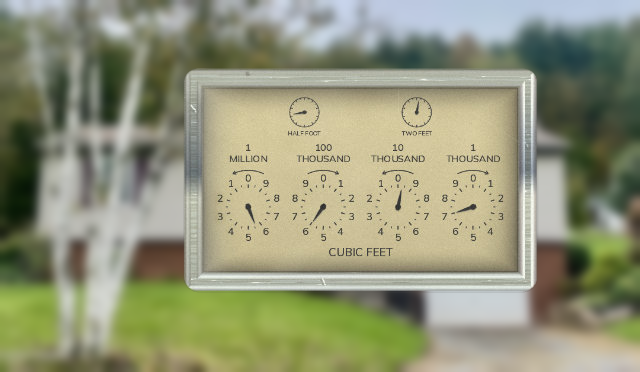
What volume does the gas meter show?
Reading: 559700 ft³
